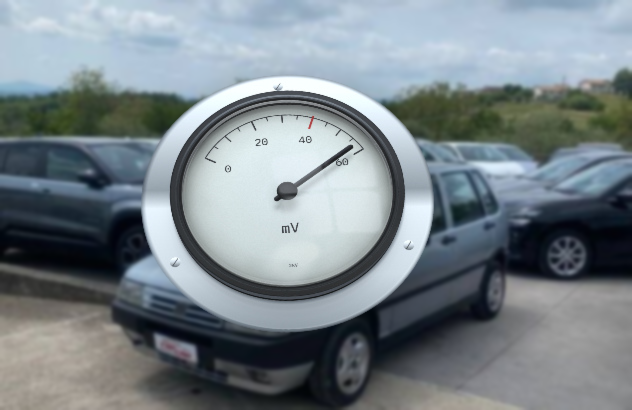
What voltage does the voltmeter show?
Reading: 57.5 mV
